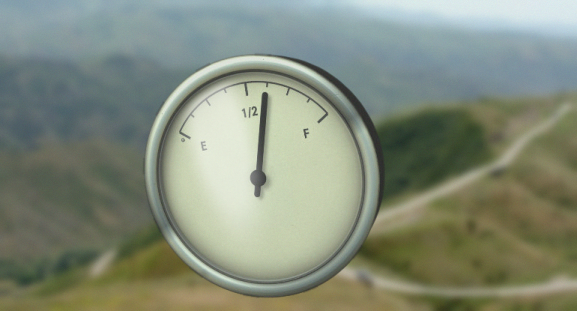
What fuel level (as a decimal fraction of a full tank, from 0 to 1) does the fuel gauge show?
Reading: 0.625
